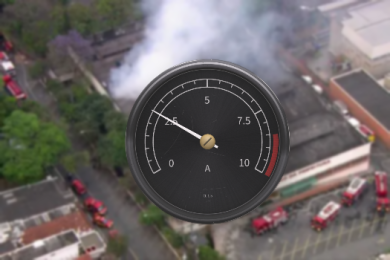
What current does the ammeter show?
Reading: 2.5 A
